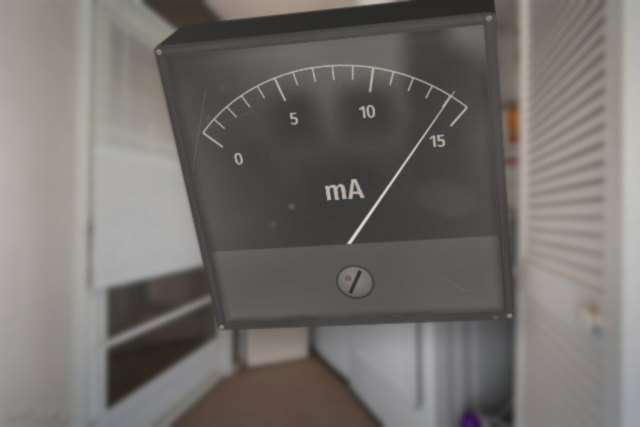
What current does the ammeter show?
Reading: 14 mA
